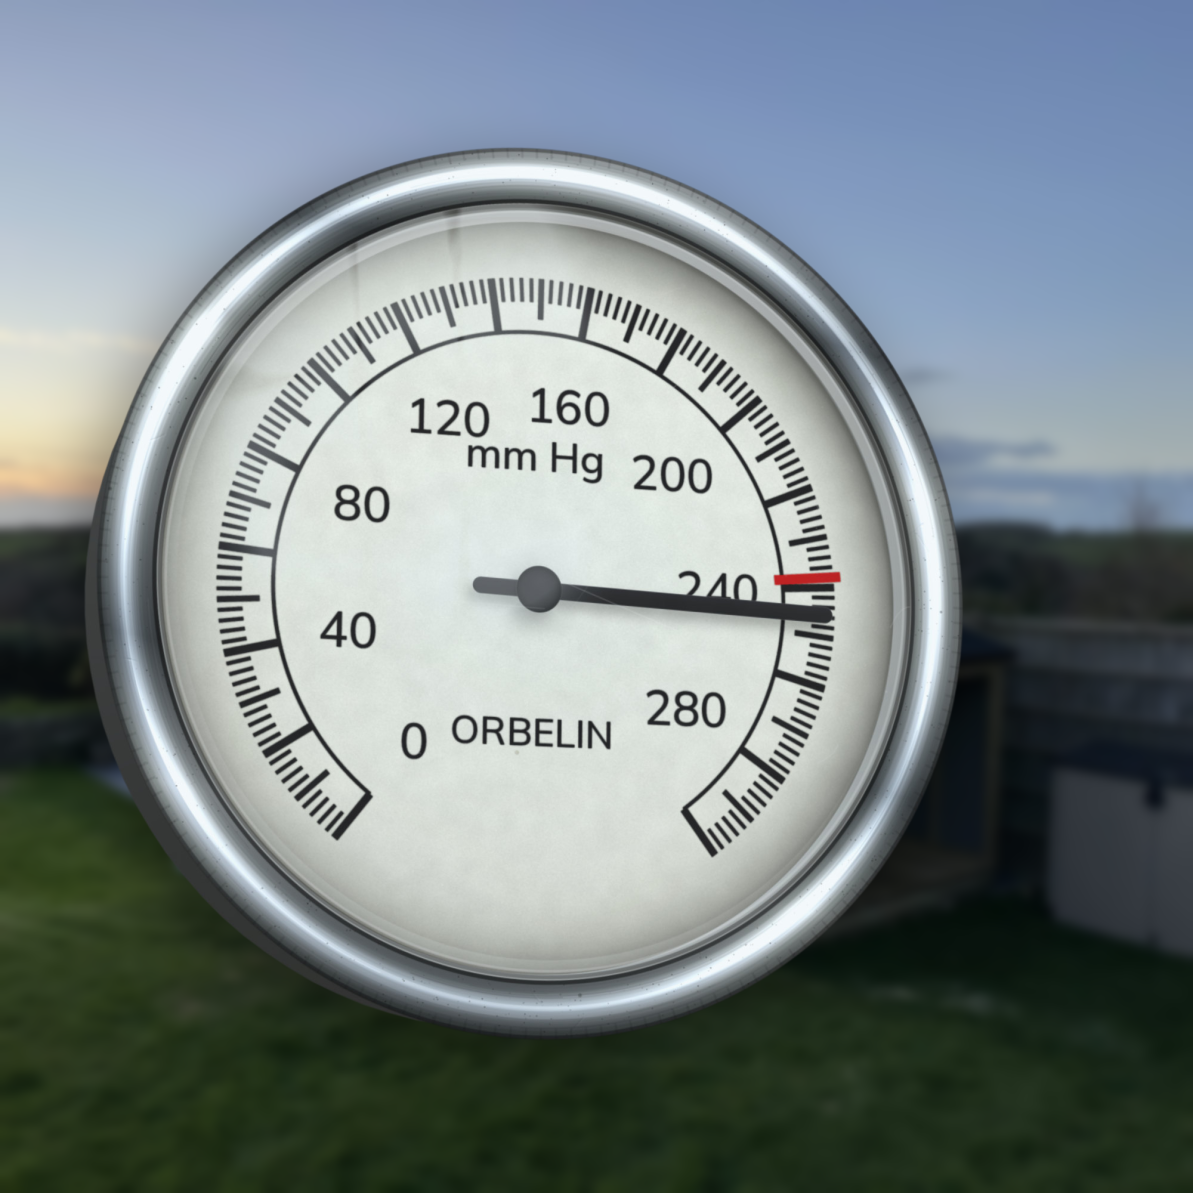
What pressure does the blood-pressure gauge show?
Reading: 246 mmHg
